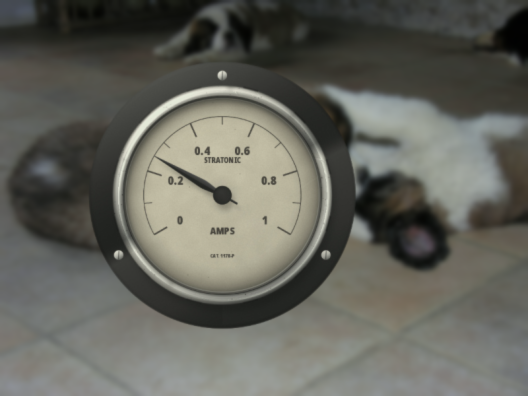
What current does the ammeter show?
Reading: 0.25 A
